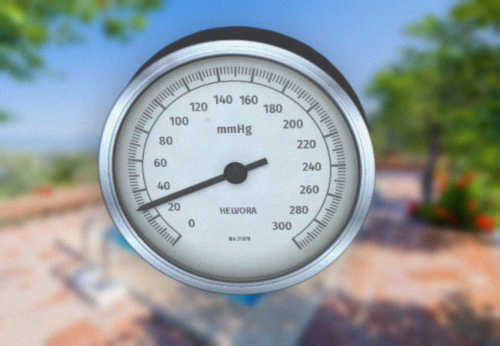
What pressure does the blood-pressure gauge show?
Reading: 30 mmHg
